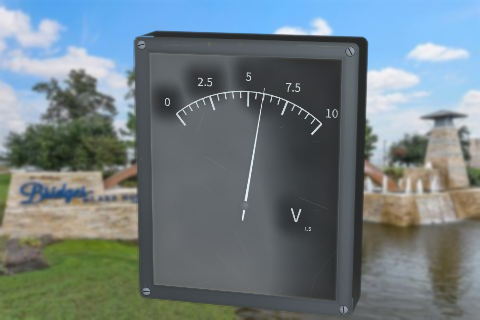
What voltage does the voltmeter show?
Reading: 6 V
